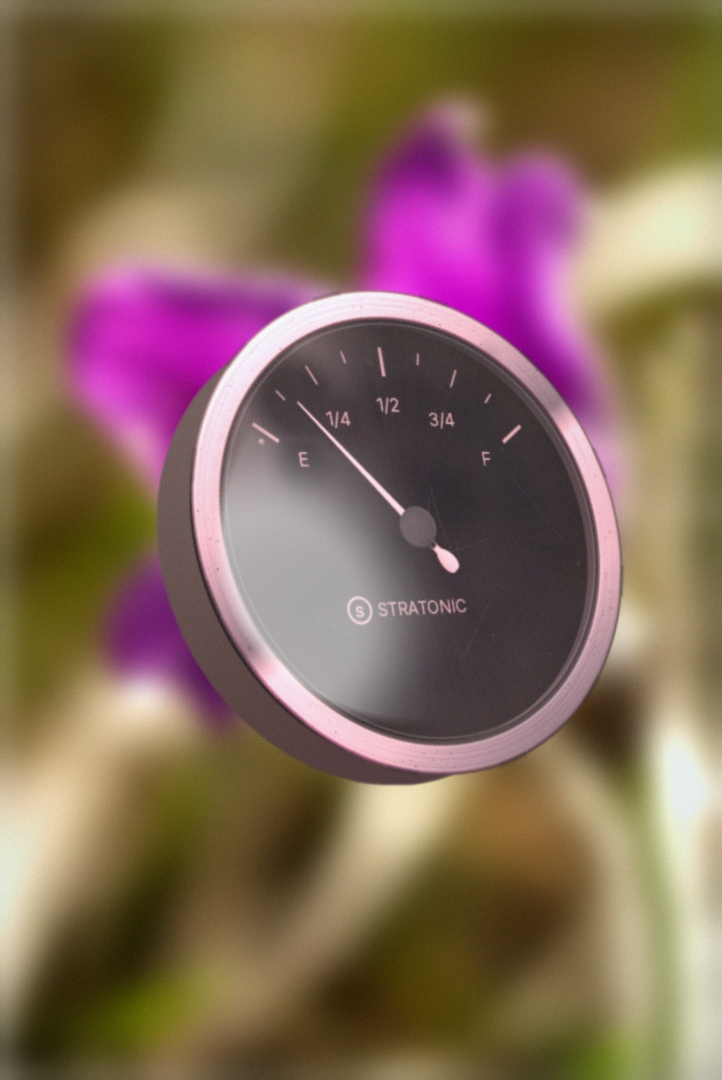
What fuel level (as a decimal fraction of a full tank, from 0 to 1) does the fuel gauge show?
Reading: 0.125
